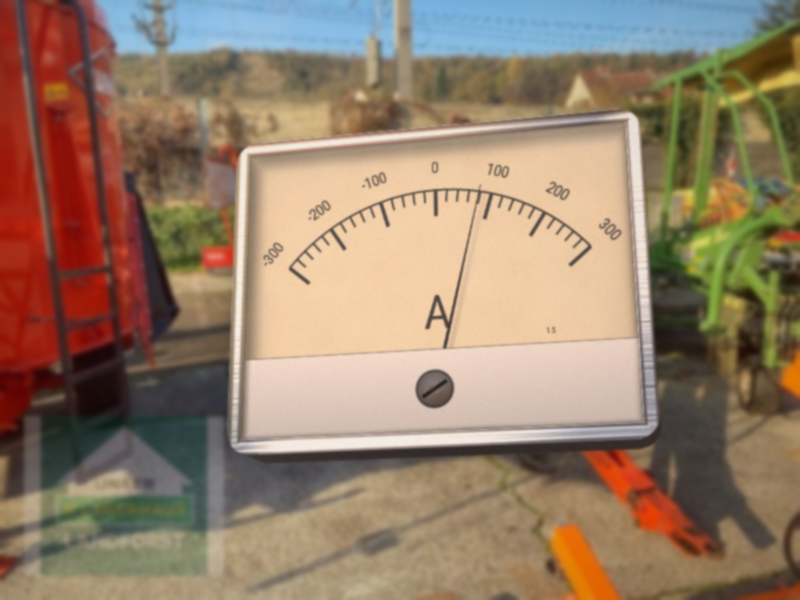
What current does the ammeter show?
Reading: 80 A
